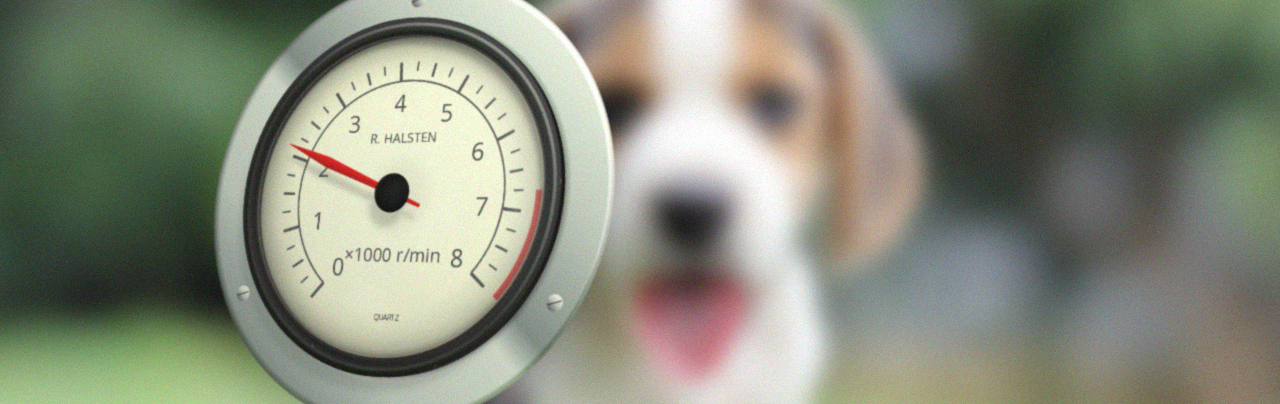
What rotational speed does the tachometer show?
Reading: 2125 rpm
